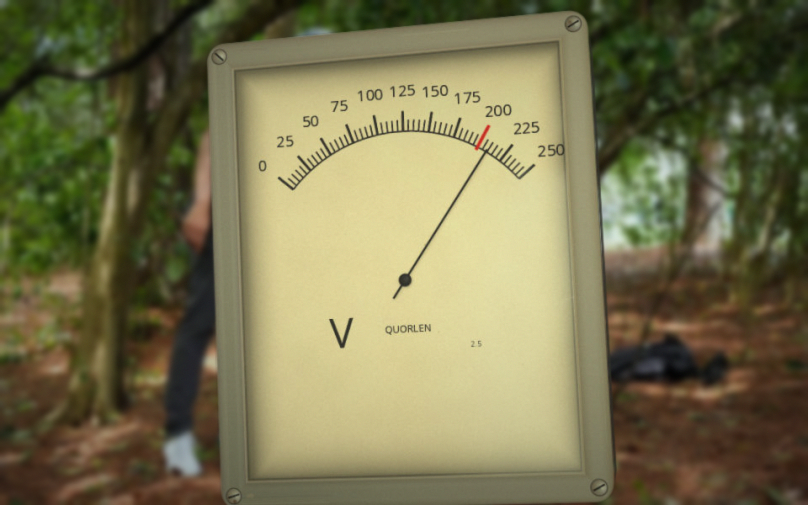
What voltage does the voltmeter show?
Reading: 210 V
